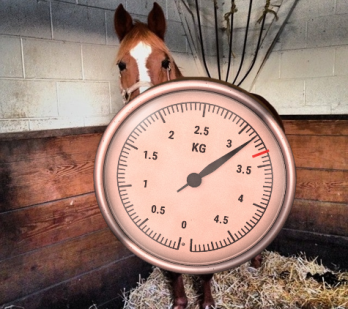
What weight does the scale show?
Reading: 3.15 kg
